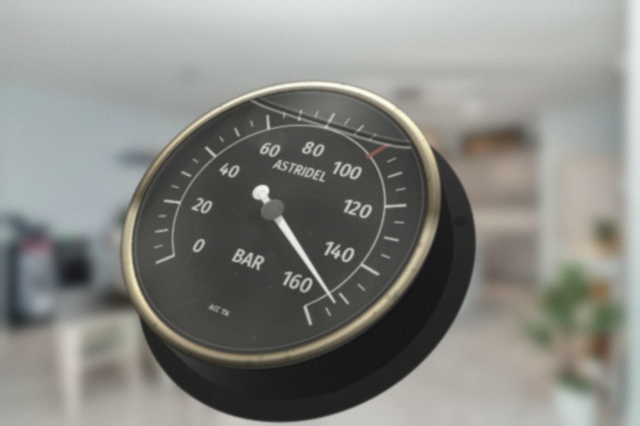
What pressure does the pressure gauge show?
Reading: 152.5 bar
